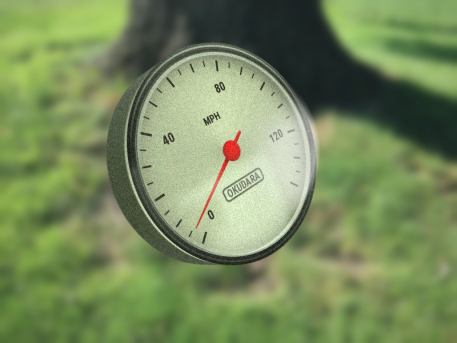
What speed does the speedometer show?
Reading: 5 mph
